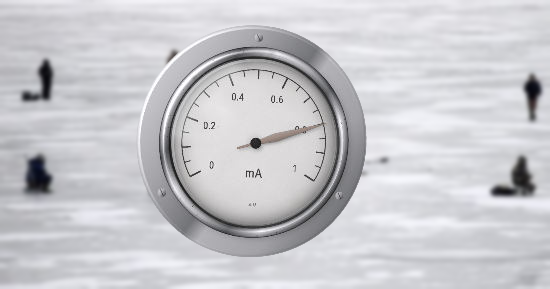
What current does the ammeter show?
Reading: 0.8 mA
